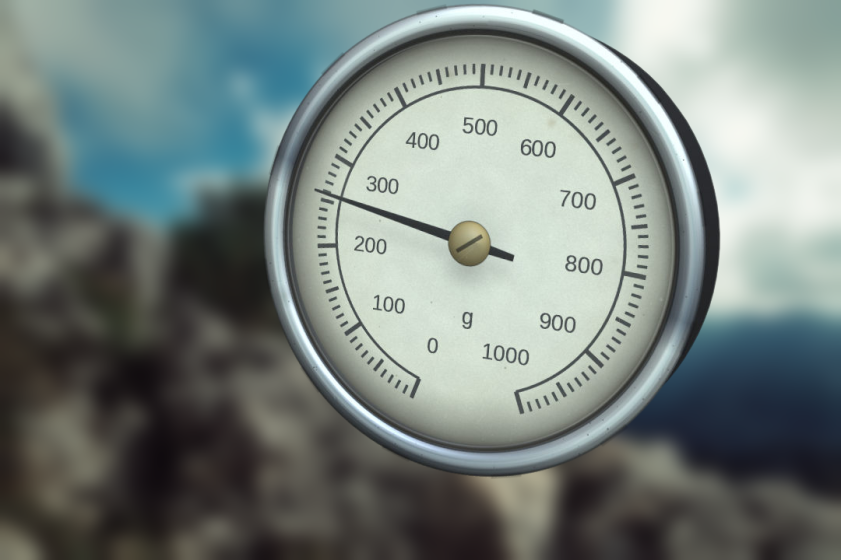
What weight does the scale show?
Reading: 260 g
